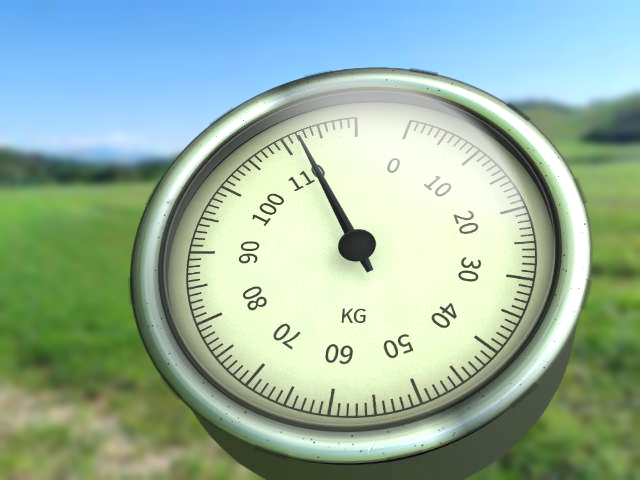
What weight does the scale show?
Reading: 112 kg
